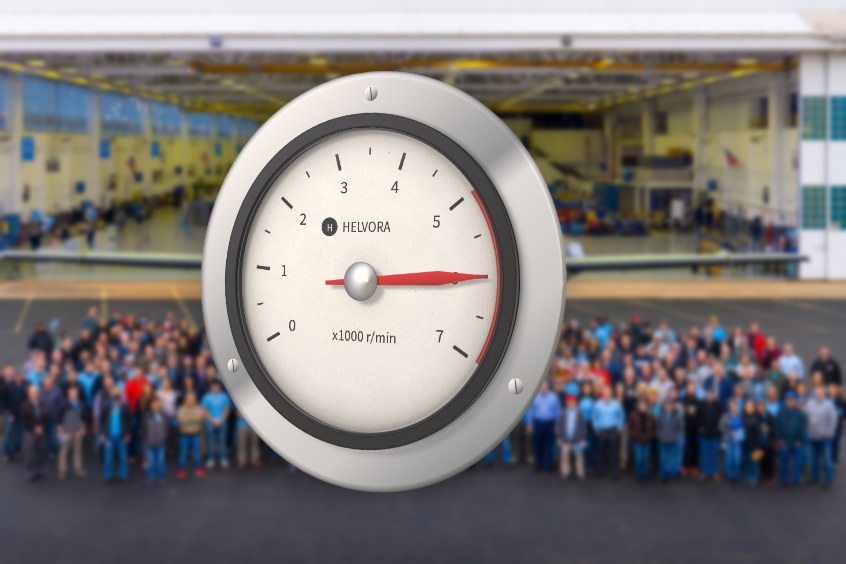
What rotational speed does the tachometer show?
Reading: 6000 rpm
